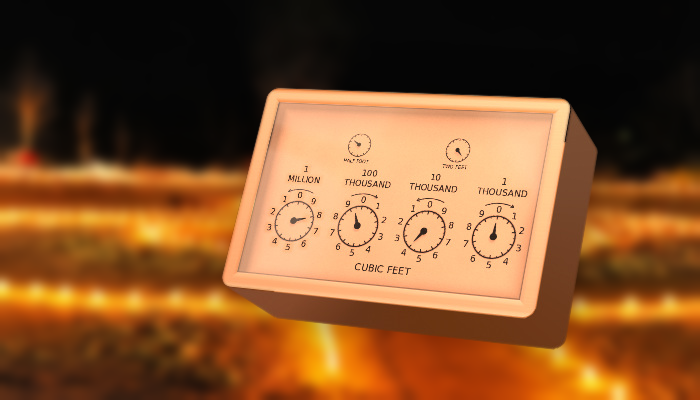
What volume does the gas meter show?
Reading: 794000 ft³
